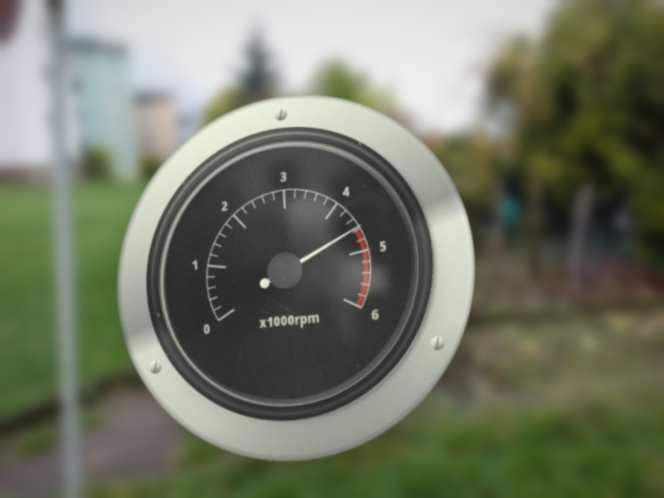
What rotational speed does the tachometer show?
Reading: 4600 rpm
